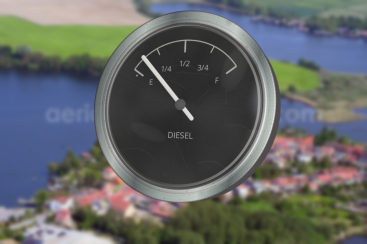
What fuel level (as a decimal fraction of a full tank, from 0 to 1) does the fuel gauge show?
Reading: 0.125
